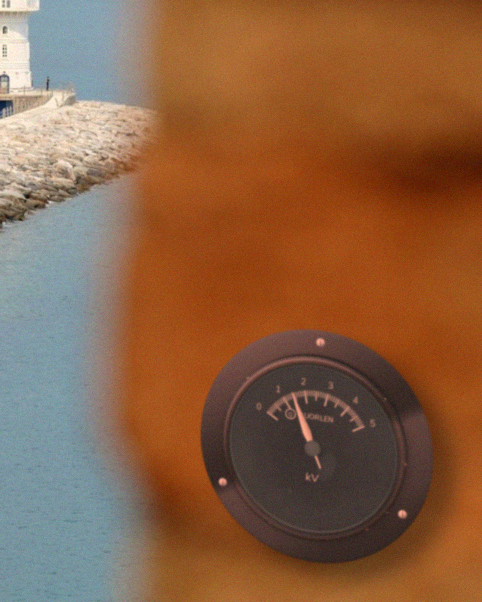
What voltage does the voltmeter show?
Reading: 1.5 kV
